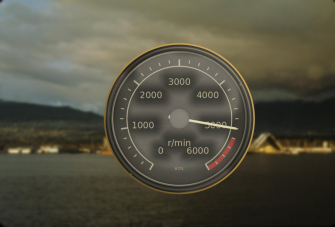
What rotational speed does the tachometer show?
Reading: 5000 rpm
